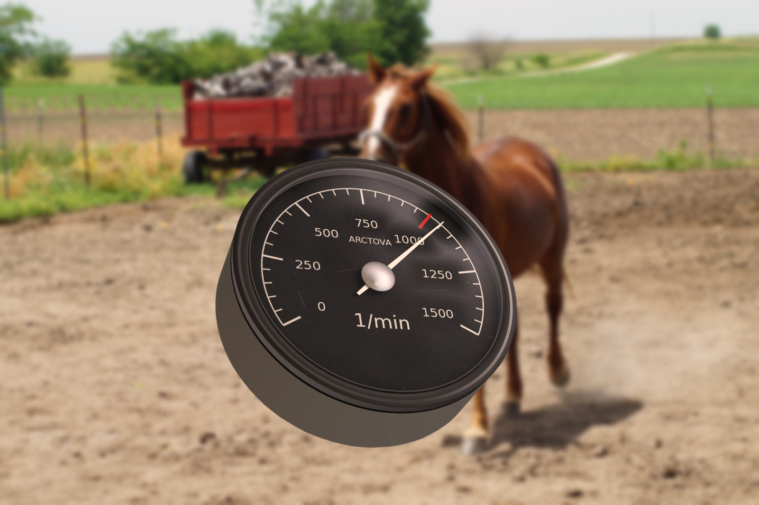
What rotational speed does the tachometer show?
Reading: 1050 rpm
